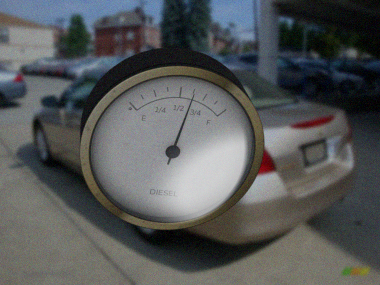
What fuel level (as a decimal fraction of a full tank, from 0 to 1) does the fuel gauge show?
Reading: 0.625
